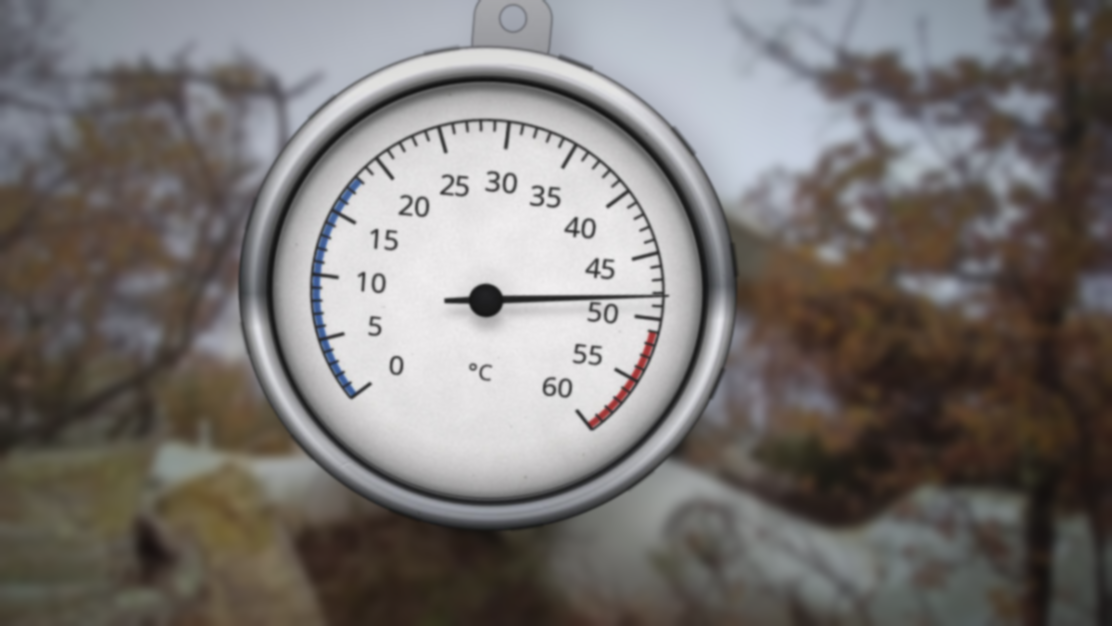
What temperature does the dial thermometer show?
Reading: 48 °C
